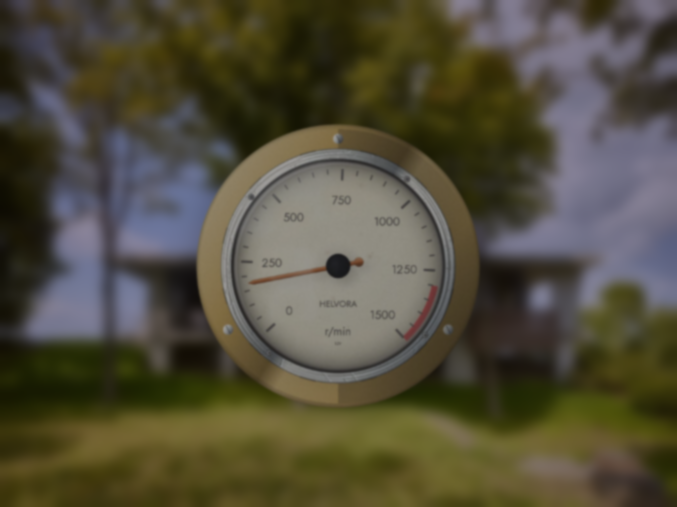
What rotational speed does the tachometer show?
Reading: 175 rpm
